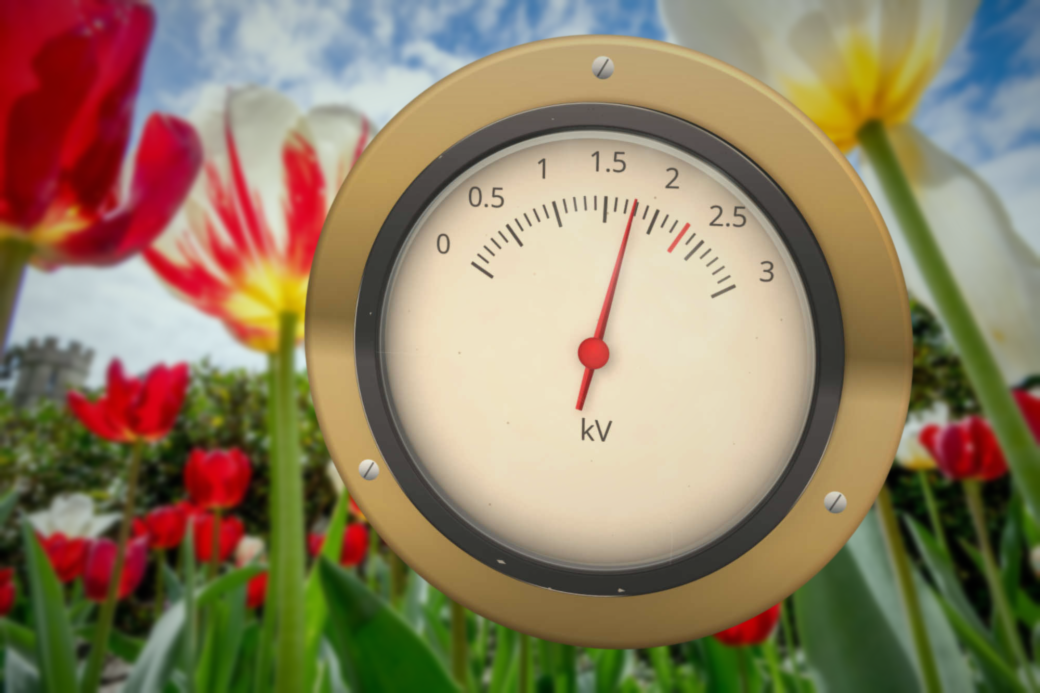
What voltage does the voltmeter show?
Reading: 1.8 kV
